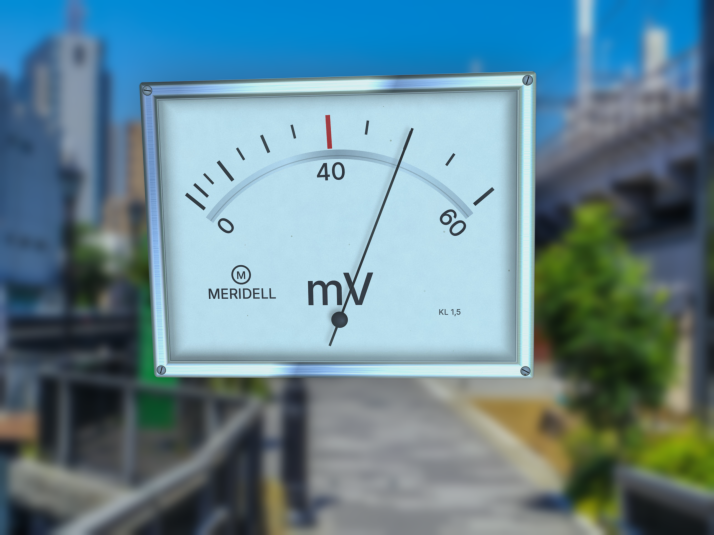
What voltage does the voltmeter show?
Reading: 50 mV
